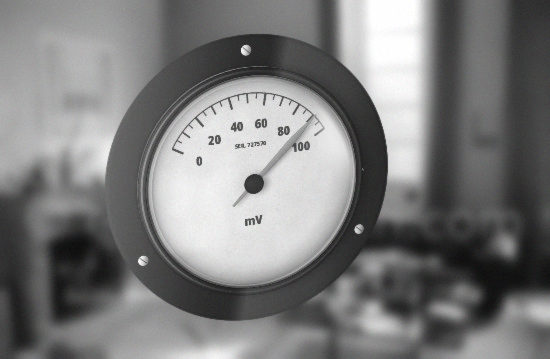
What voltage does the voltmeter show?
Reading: 90 mV
